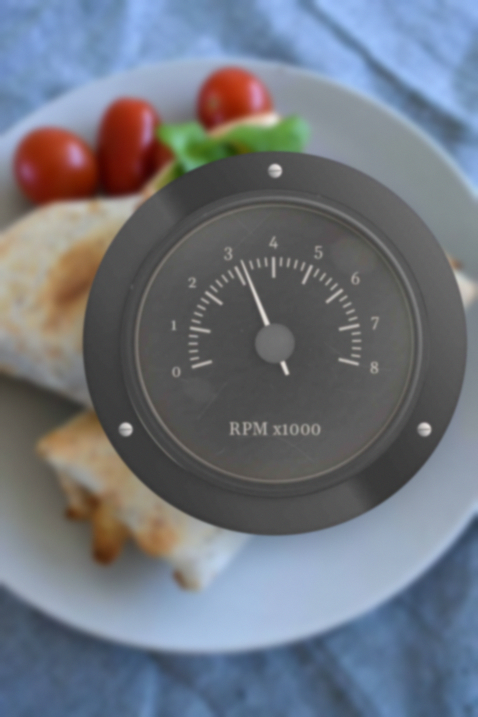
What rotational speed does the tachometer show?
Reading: 3200 rpm
